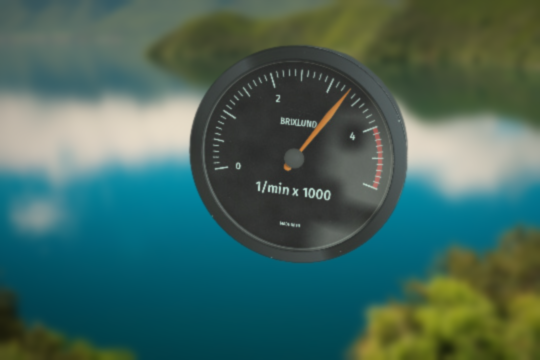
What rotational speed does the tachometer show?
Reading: 3300 rpm
